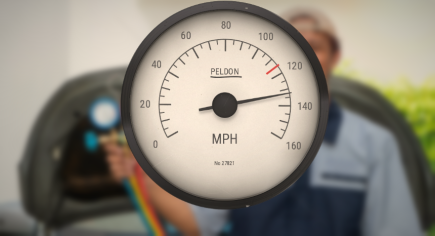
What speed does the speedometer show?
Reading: 132.5 mph
